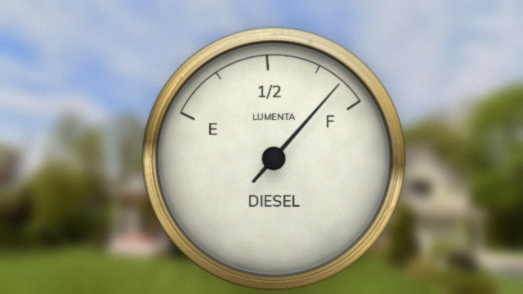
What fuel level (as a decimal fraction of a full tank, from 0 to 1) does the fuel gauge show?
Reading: 0.875
